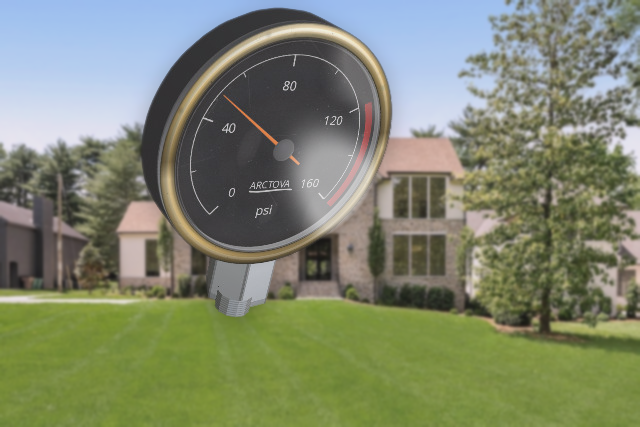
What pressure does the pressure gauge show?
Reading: 50 psi
